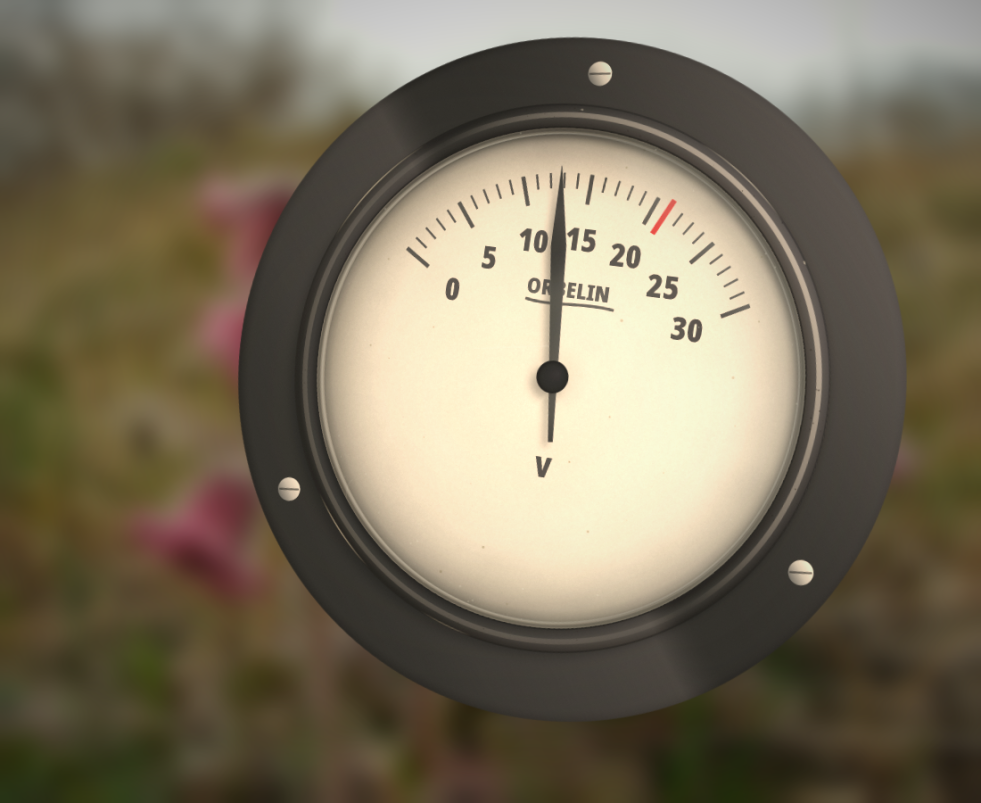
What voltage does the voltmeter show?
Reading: 13 V
